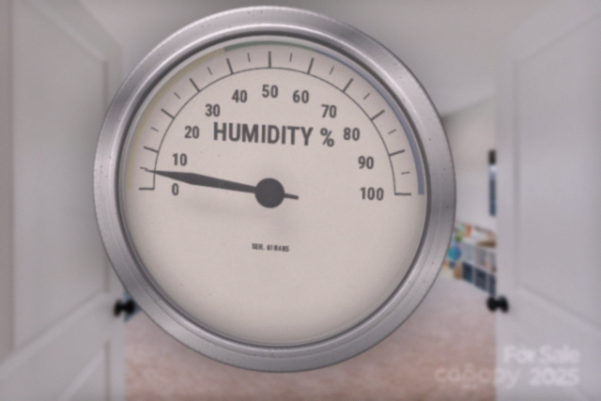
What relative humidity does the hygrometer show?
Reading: 5 %
